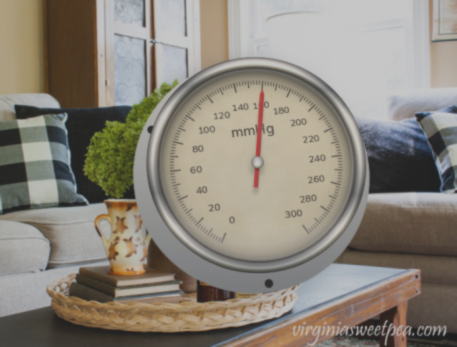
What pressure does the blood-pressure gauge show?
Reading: 160 mmHg
